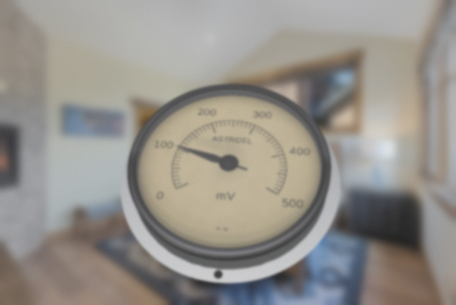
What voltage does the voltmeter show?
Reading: 100 mV
